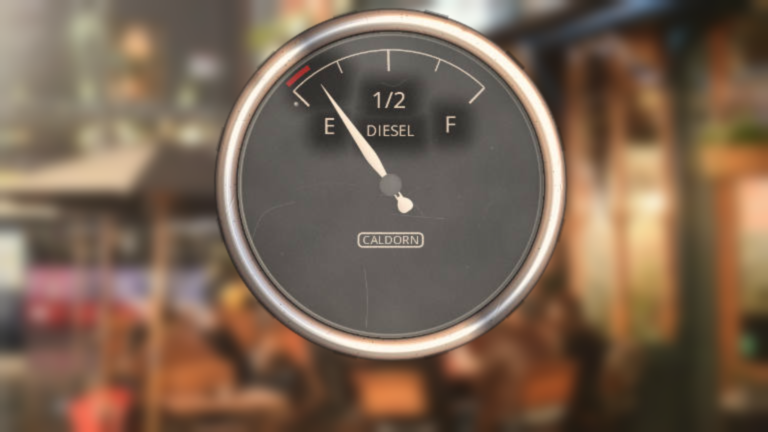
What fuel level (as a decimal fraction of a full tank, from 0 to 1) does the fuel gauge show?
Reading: 0.125
